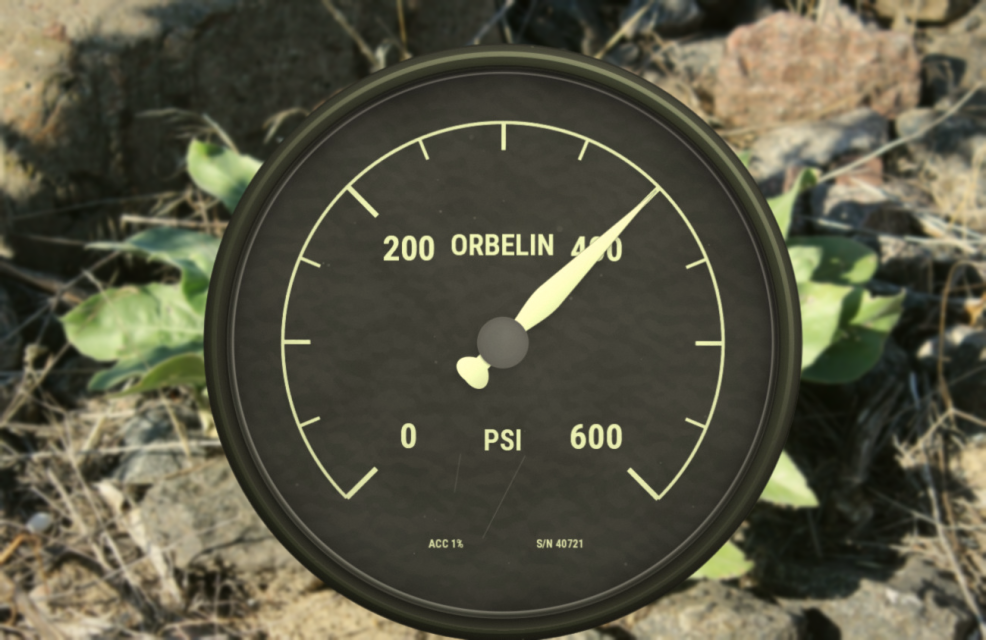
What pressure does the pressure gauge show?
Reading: 400 psi
